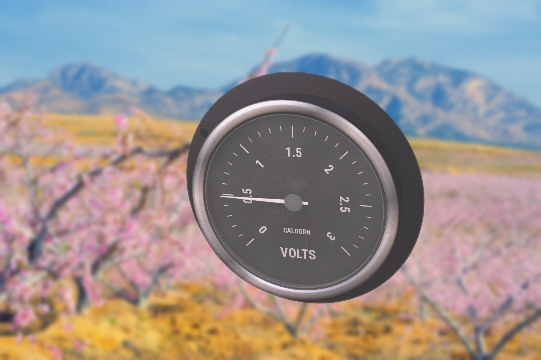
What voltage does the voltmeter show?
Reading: 0.5 V
